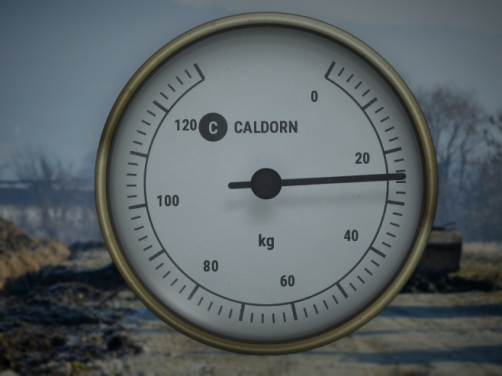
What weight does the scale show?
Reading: 25 kg
